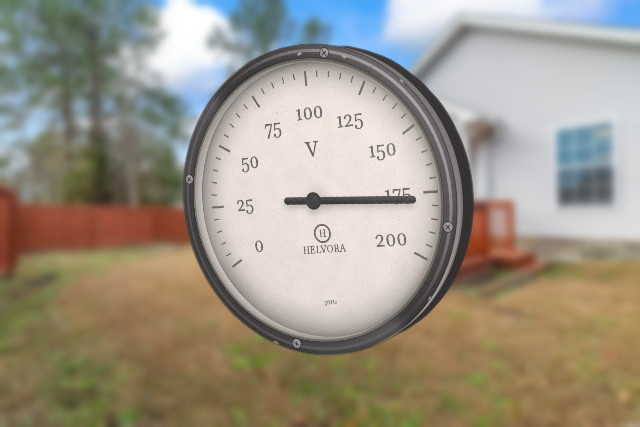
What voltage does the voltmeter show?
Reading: 177.5 V
